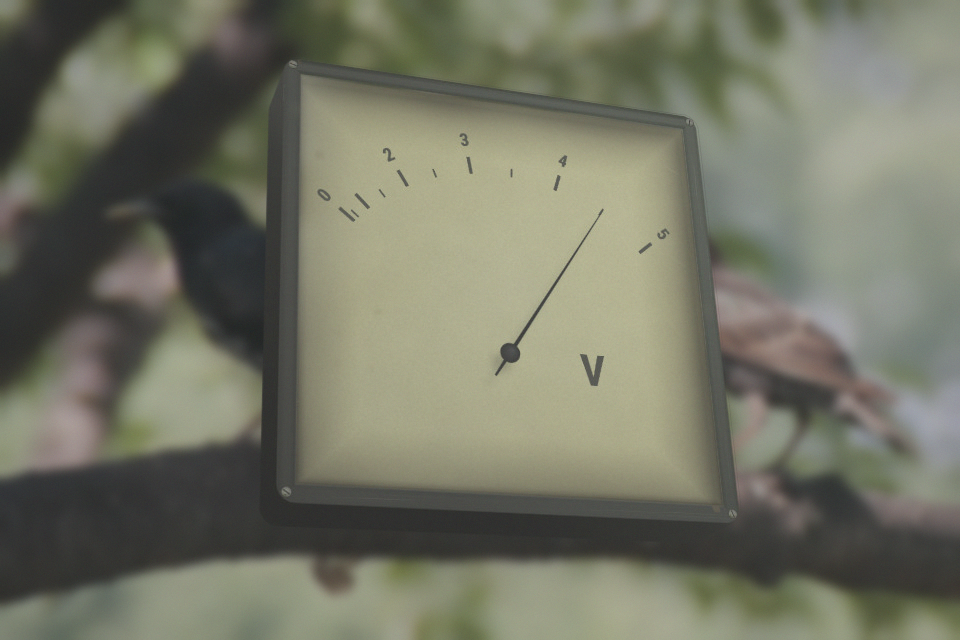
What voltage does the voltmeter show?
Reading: 4.5 V
